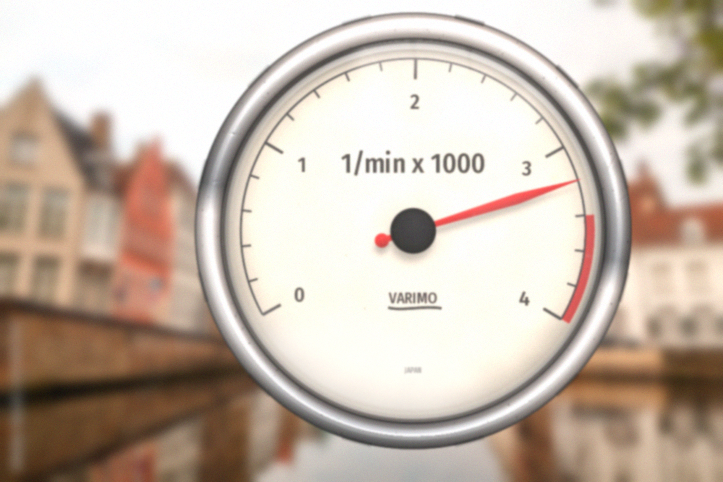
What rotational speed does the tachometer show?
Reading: 3200 rpm
